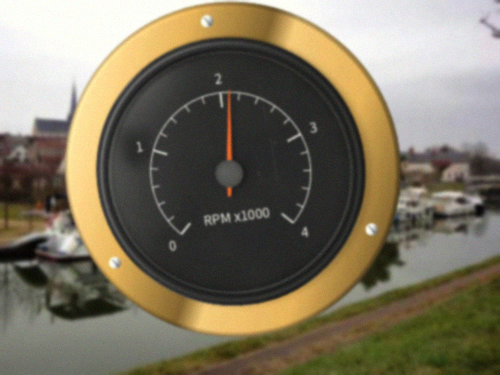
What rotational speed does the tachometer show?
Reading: 2100 rpm
